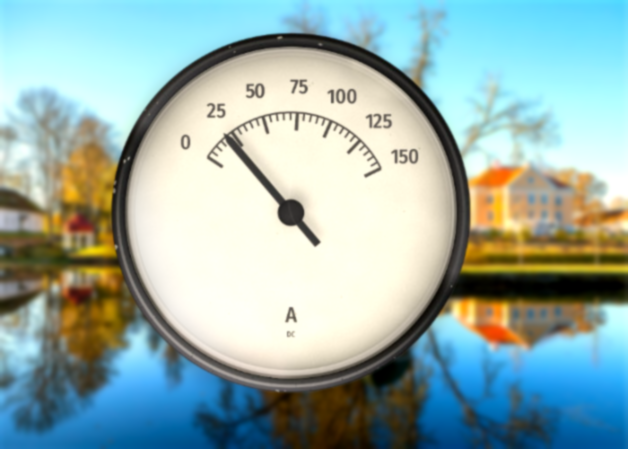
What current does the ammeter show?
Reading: 20 A
